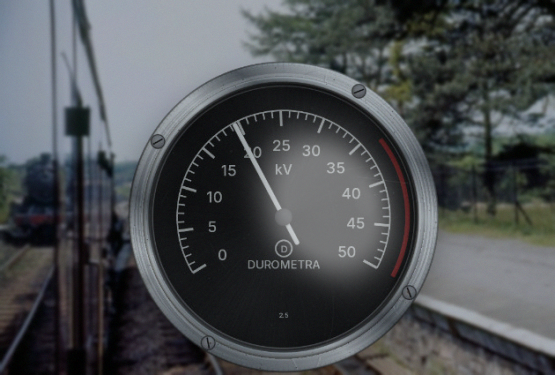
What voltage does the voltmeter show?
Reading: 19.5 kV
